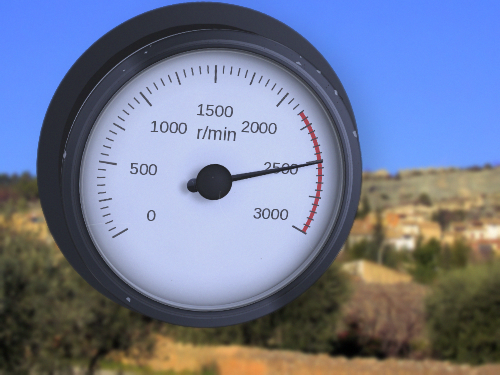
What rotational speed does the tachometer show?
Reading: 2500 rpm
